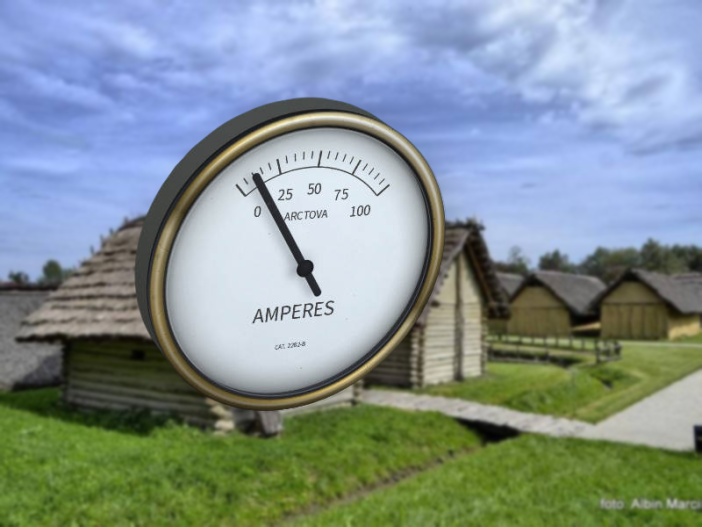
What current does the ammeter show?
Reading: 10 A
